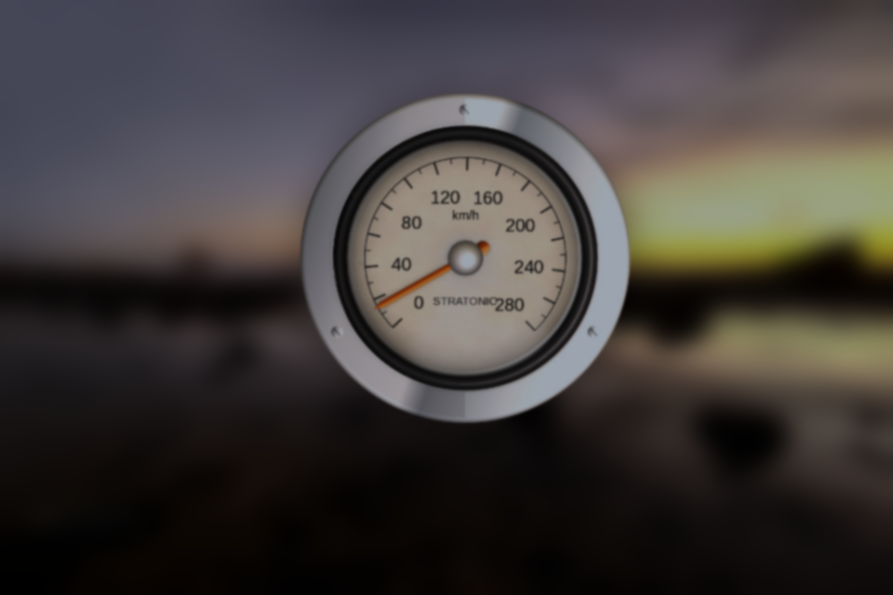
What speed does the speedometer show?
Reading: 15 km/h
